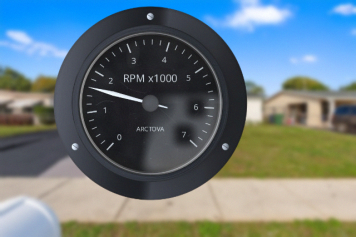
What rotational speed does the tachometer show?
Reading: 1600 rpm
